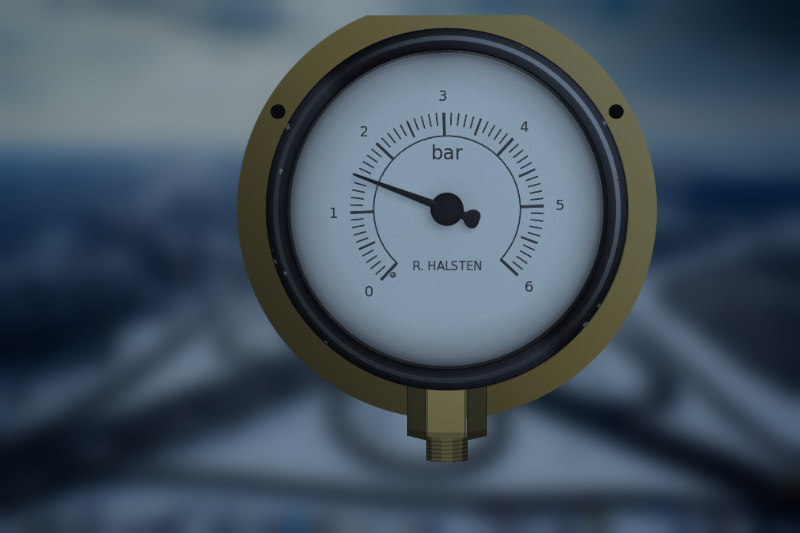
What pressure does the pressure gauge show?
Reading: 1.5 bar
